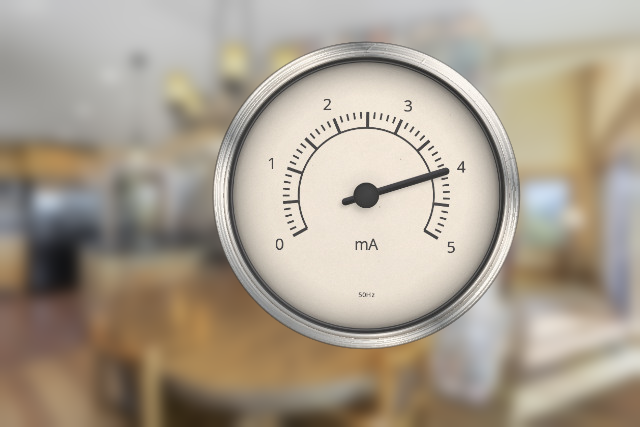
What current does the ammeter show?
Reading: 4 mA
